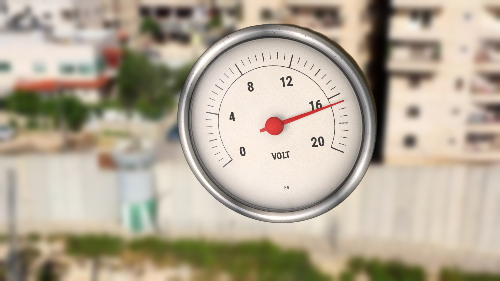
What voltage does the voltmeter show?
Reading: 16.5 V
